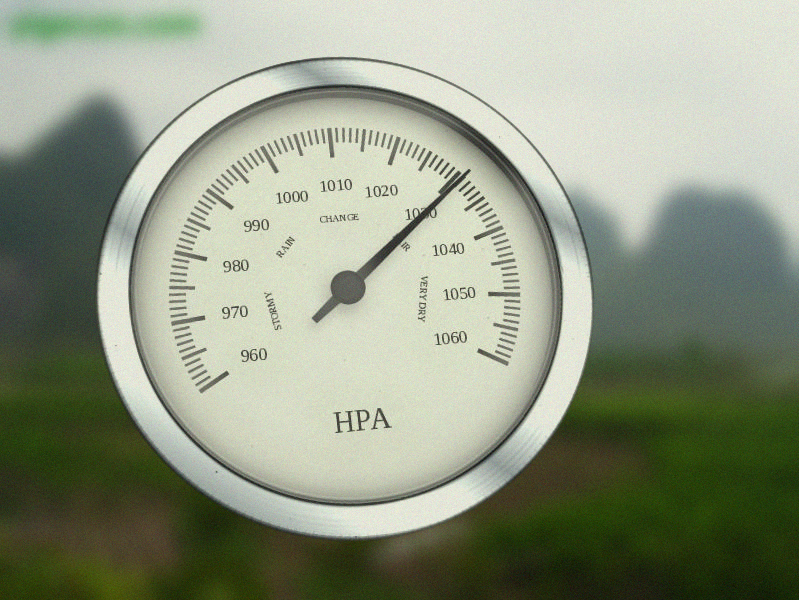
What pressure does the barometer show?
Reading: 1031 hPa
